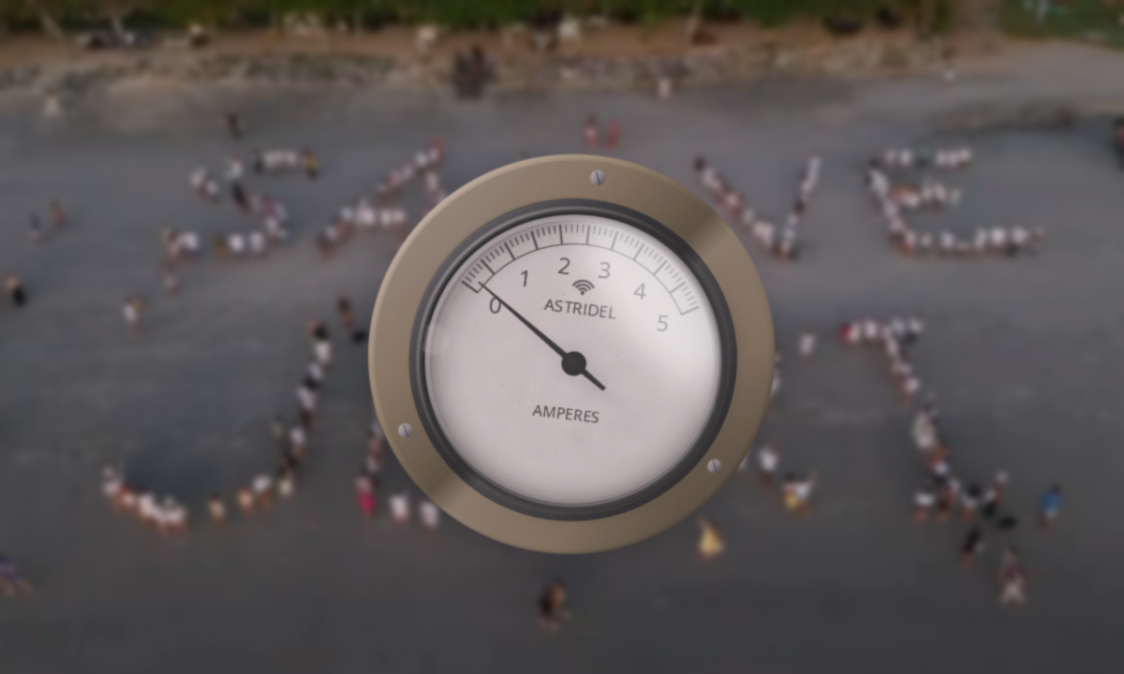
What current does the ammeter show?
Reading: 0.2 A
